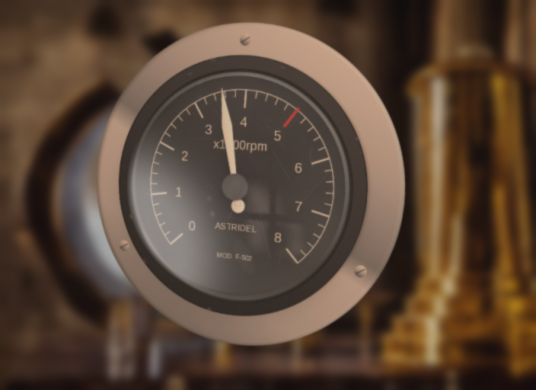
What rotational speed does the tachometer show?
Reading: 3600 rpm
